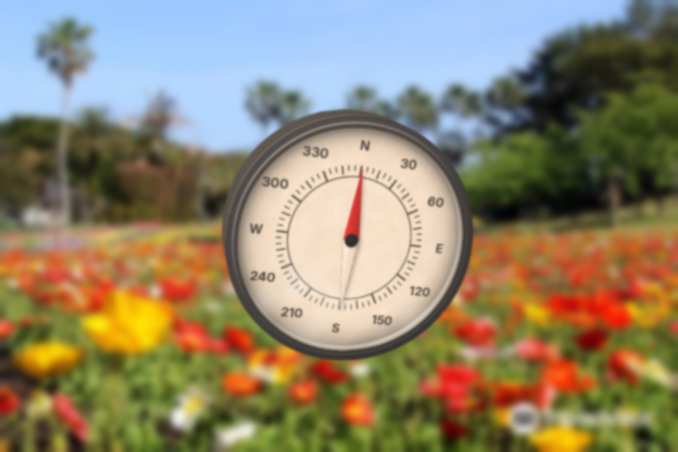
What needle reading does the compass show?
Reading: 0 °
